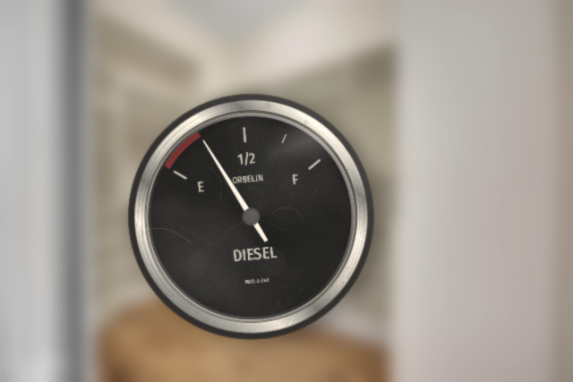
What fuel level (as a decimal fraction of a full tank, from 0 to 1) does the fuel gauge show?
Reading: 0.25
